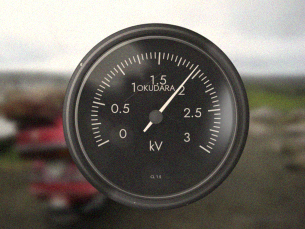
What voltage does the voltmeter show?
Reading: 1.95 kV
